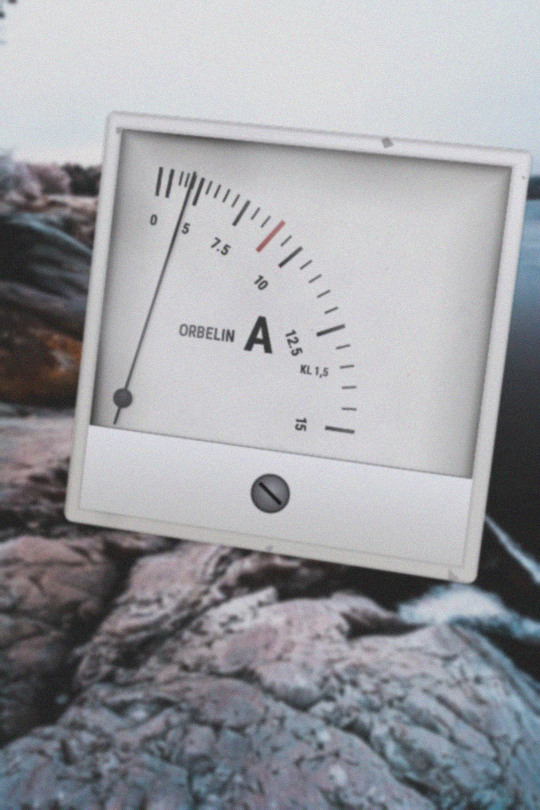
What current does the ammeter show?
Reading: 4.5 A
